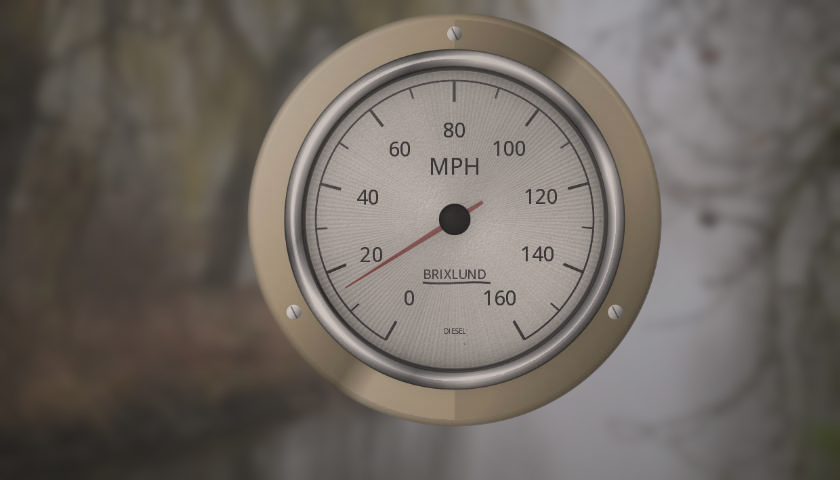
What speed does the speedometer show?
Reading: 15 mph
